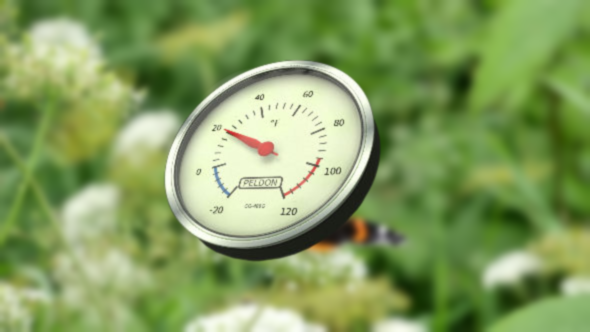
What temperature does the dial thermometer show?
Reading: 20 °F
